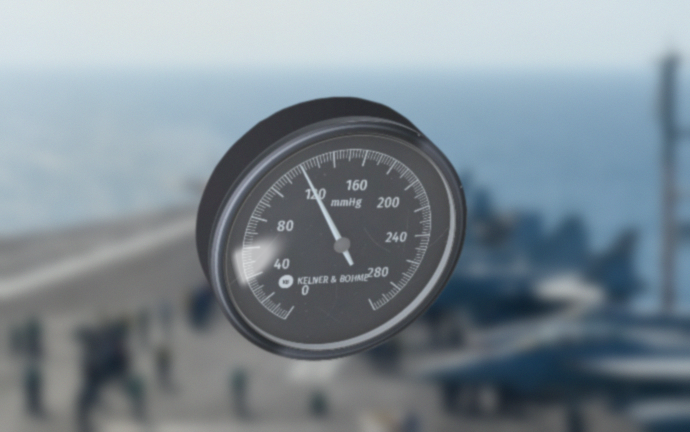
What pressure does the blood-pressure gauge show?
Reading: 120 mmHg
